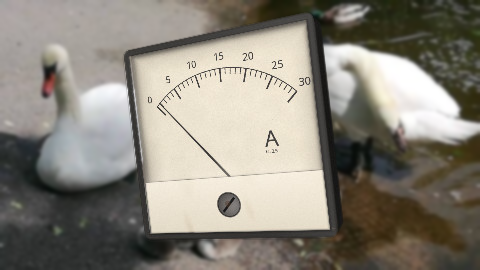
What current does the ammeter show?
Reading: 1 A
